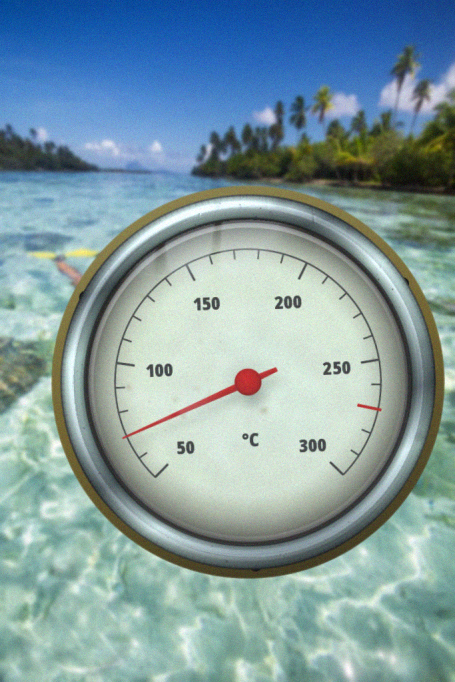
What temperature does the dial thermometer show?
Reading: 70 °C
